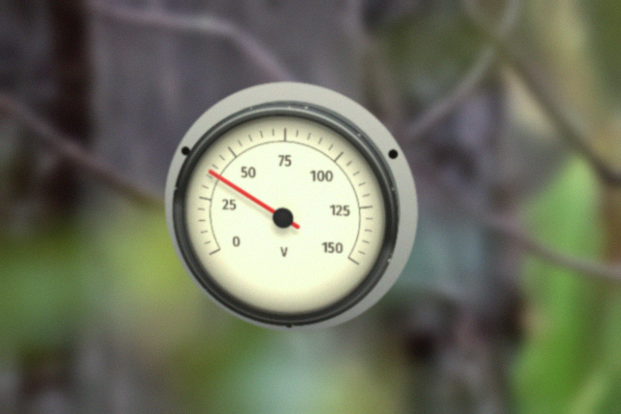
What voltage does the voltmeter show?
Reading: 37.5 V
